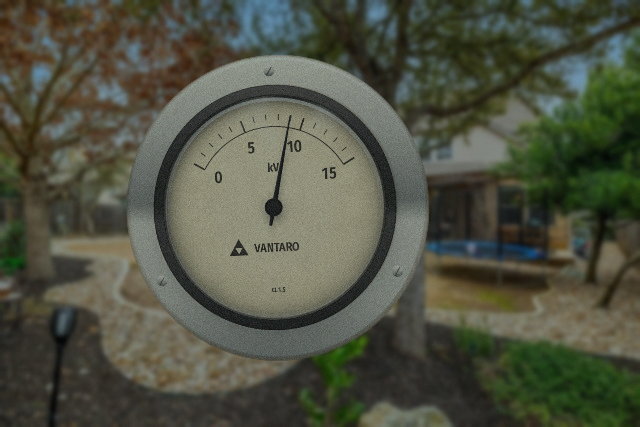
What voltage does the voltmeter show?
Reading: 9 kV
